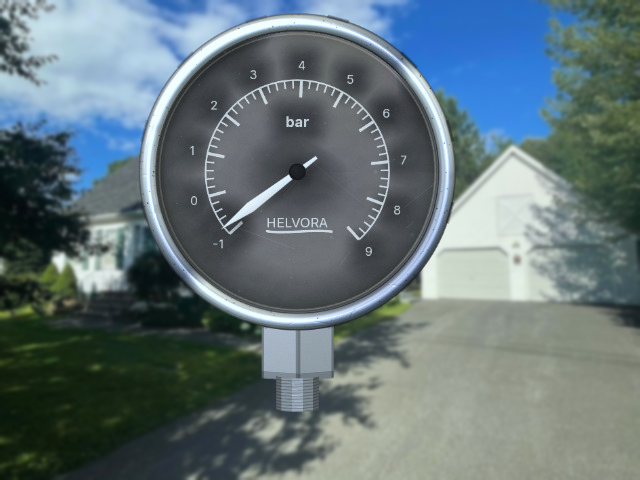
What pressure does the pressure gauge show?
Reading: -0.8 bar
